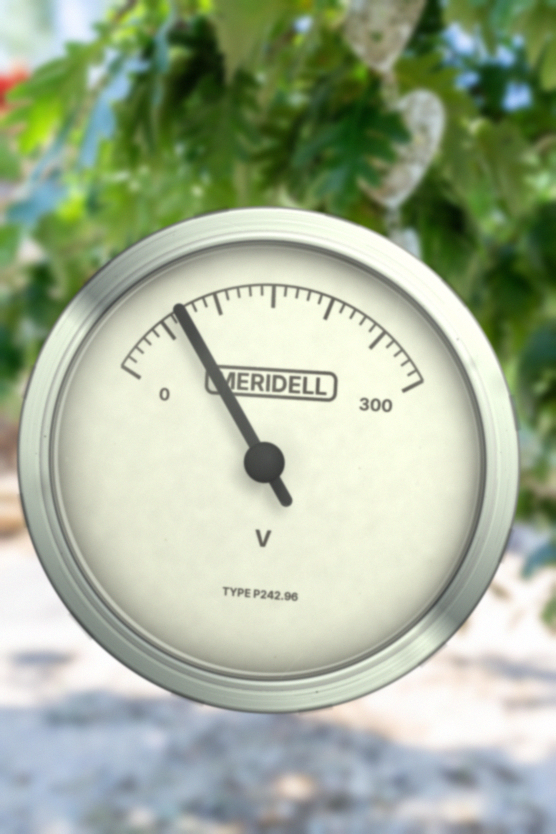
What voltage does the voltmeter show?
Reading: 70 V
